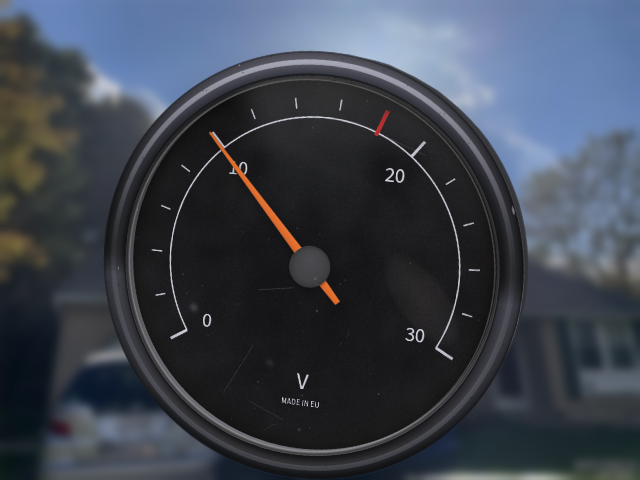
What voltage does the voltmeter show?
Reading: 10 V
